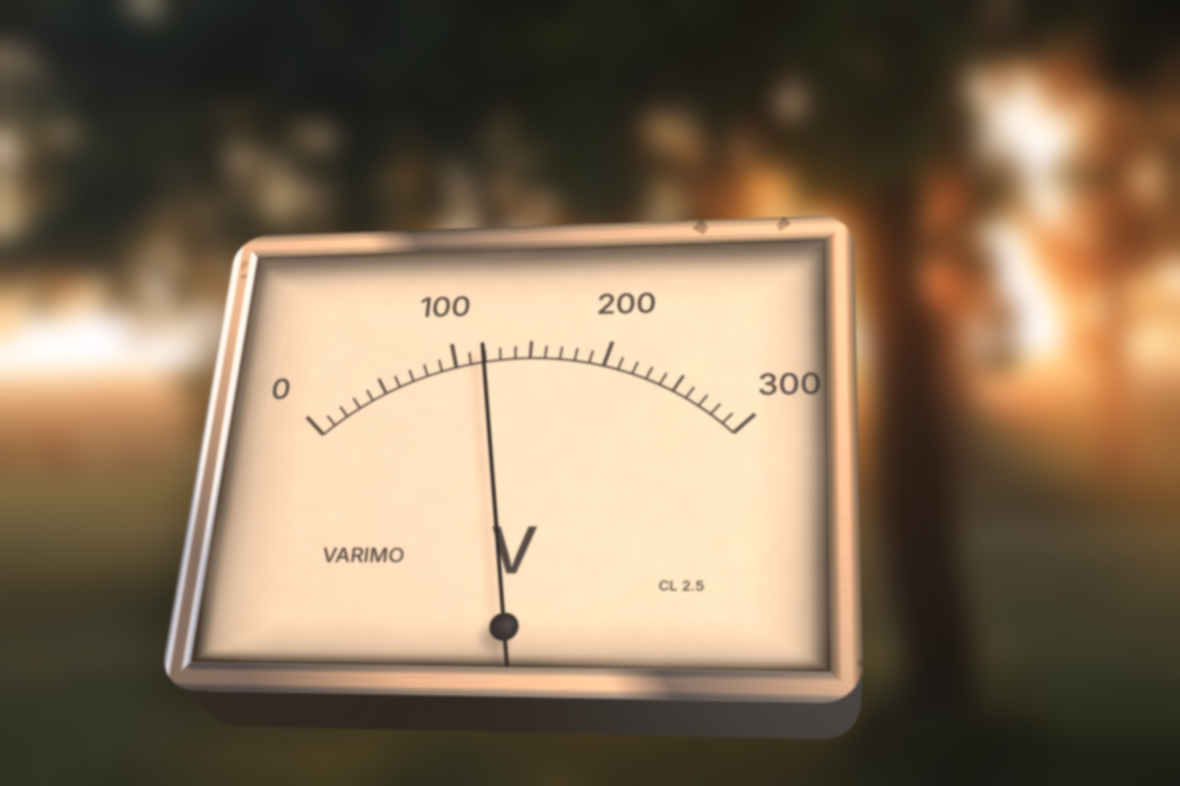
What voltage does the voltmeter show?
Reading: 120 V
